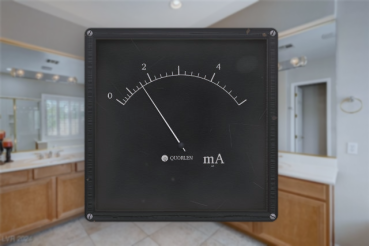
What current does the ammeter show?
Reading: 1.6 mA
